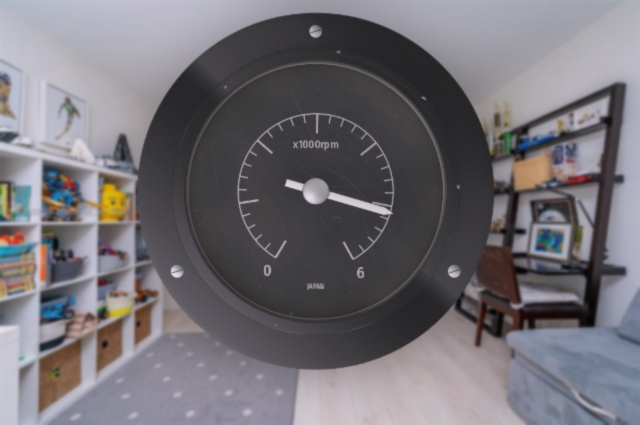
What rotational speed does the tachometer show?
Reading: 5100 rpm
